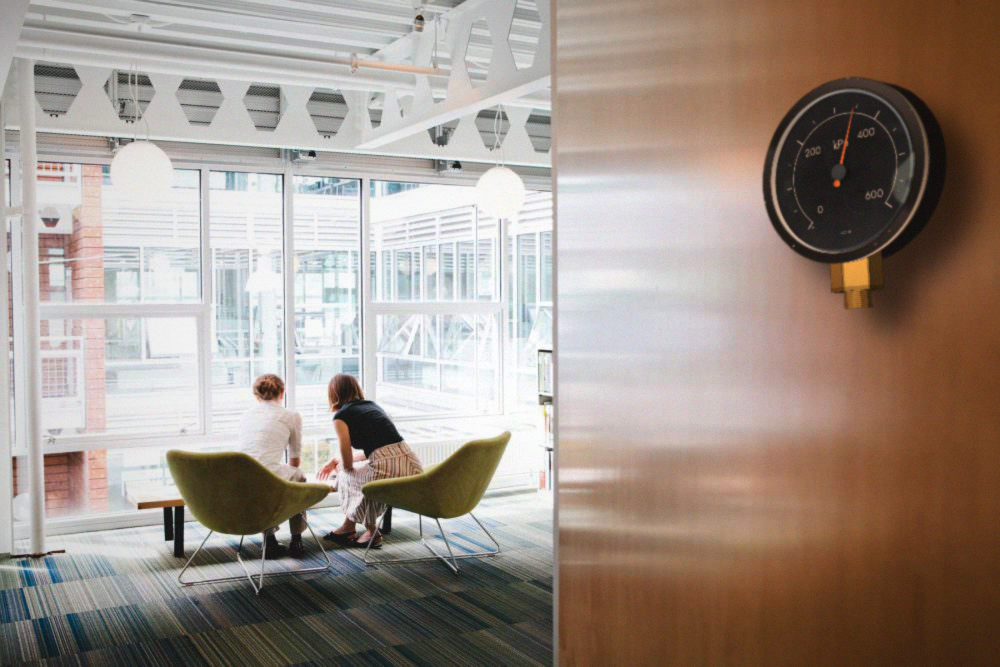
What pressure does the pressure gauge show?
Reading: 350 kPa
